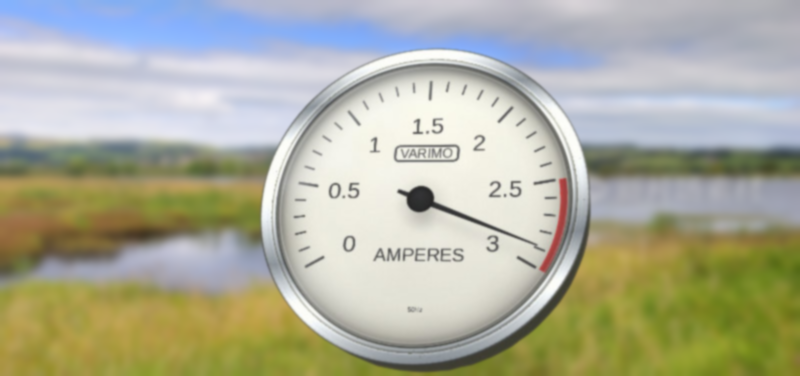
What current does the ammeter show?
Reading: 2.9 A
